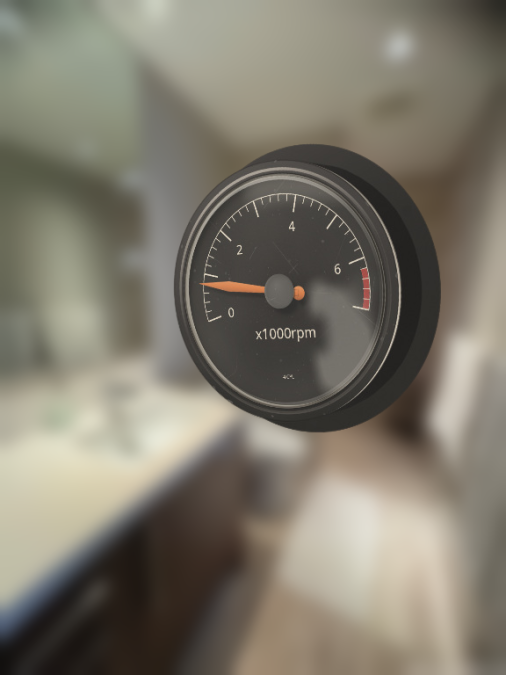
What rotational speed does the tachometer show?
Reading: 800 rpm
